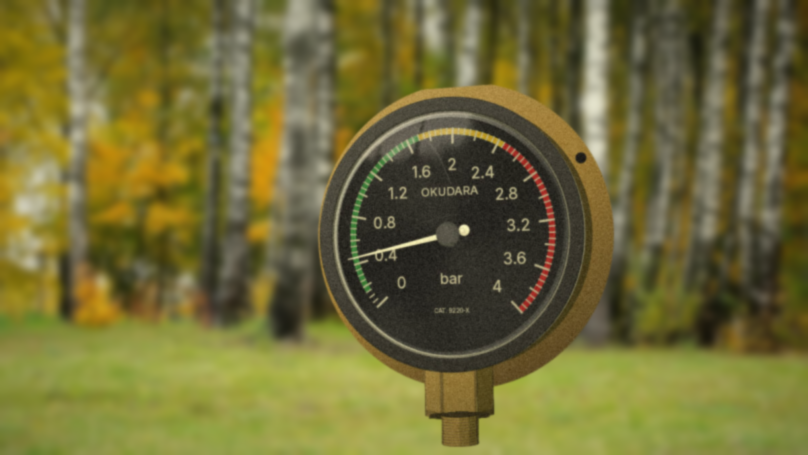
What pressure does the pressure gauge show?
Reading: 0.45 bar
